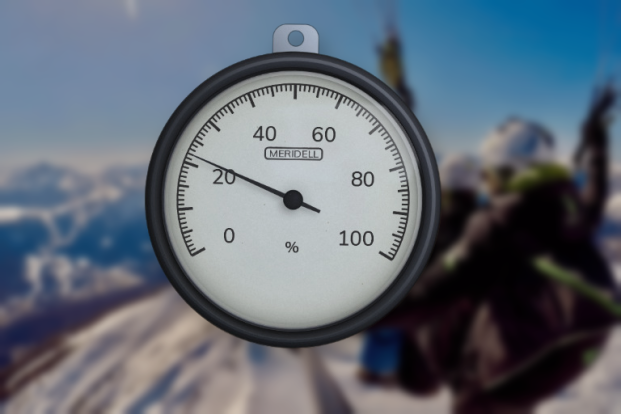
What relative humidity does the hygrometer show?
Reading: 22 %
